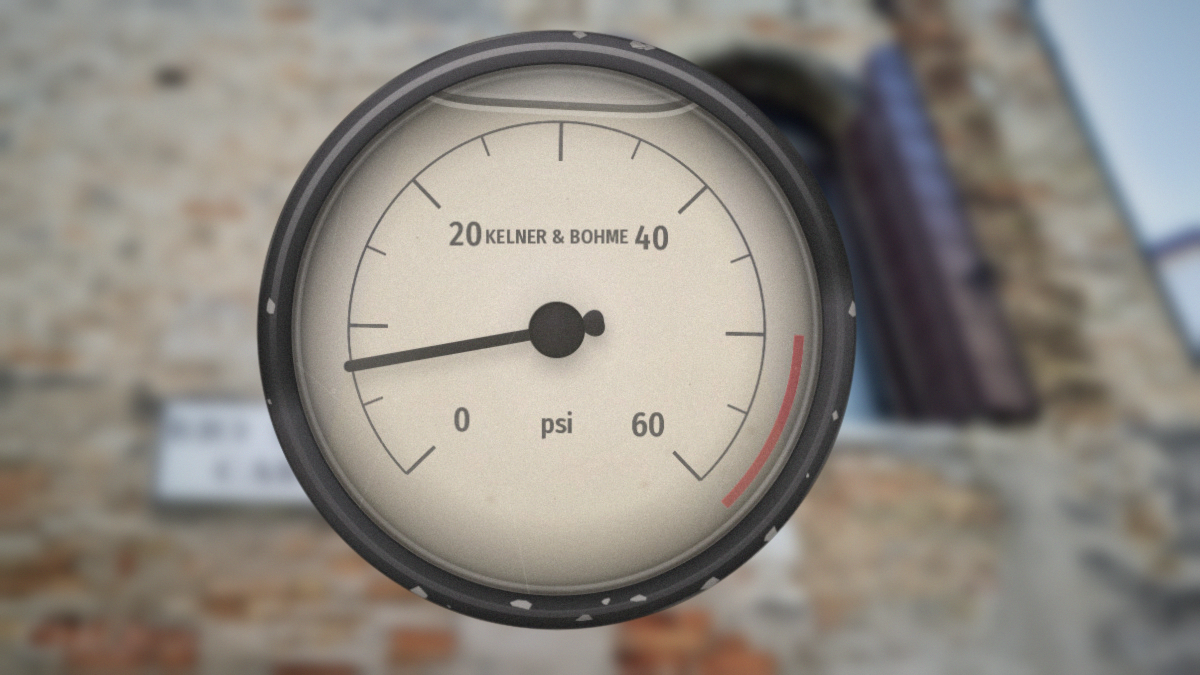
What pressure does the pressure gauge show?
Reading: 7.5 psi
